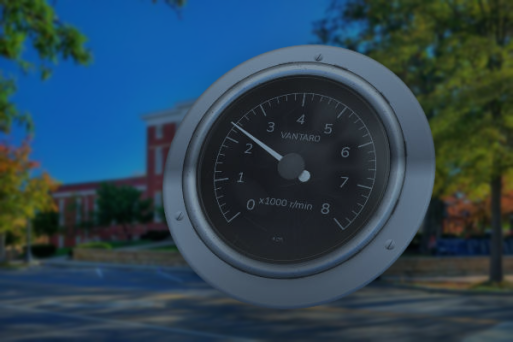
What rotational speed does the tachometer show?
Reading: 2300 rpm
